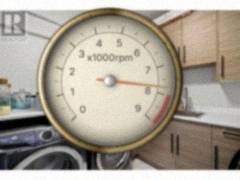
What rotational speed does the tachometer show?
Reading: 7750 rpm
